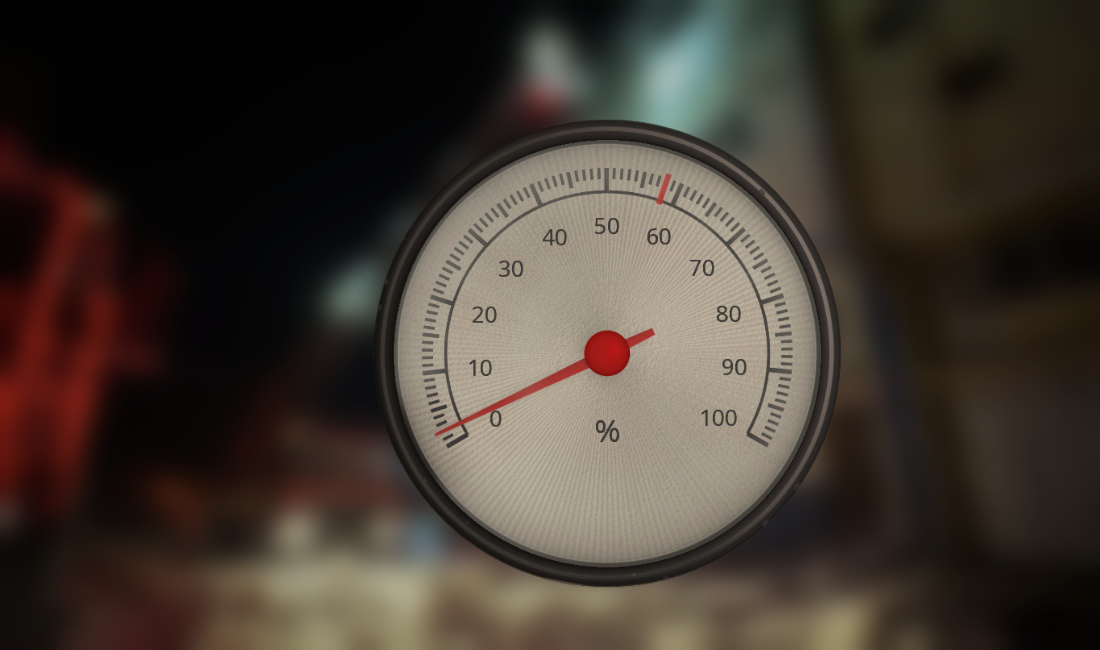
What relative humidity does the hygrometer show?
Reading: 2 %
